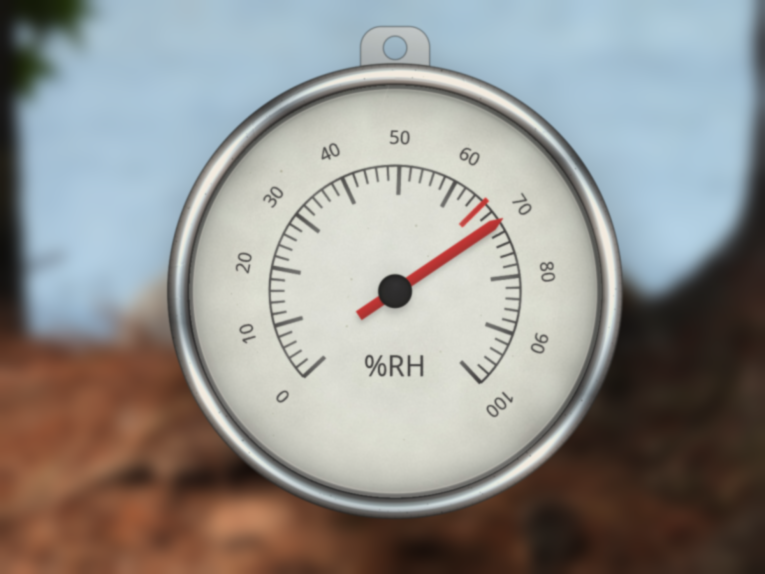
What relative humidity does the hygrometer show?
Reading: 70 %
